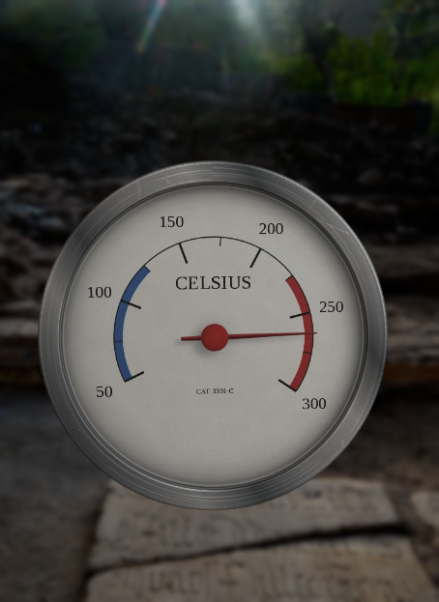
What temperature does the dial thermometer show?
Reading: 262.5 °C
